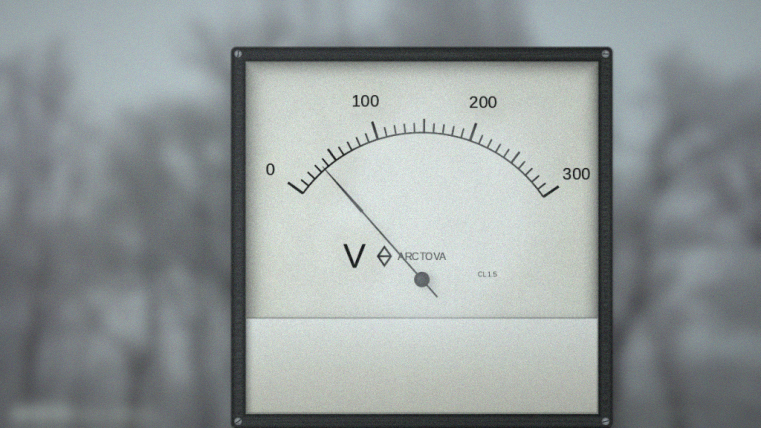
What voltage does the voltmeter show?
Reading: 35 V
